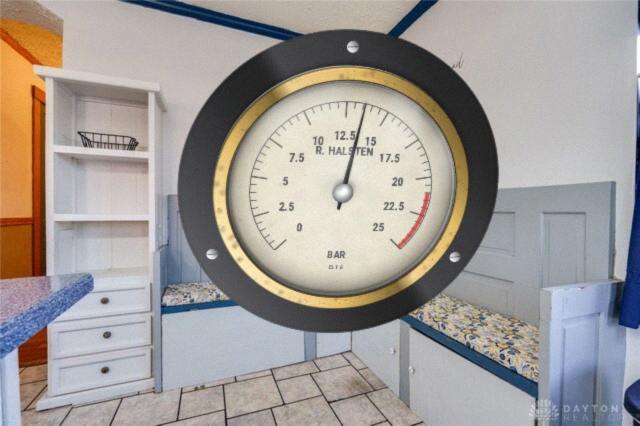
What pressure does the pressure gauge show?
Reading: 13.5 bar
